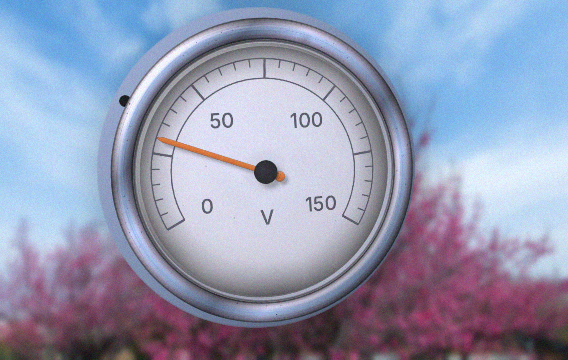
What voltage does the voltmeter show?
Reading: 30 V
